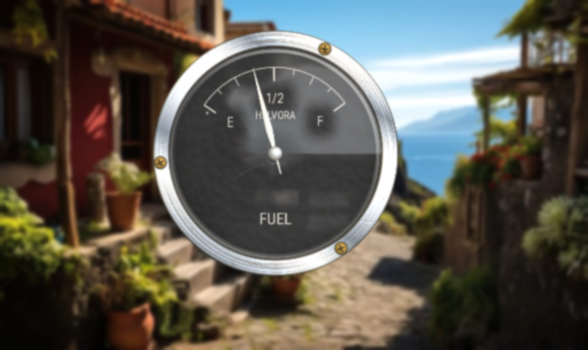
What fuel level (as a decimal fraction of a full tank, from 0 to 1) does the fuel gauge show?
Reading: 0.375
